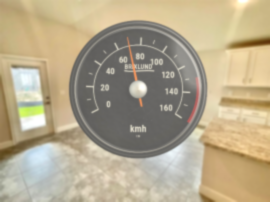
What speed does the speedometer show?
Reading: 70 km/h
